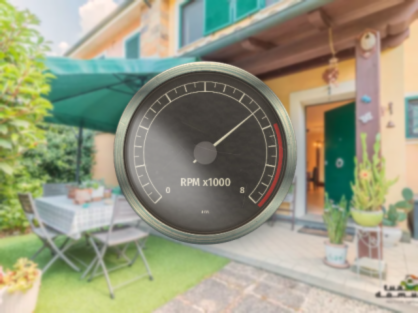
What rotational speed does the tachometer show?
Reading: 5500 rpm
